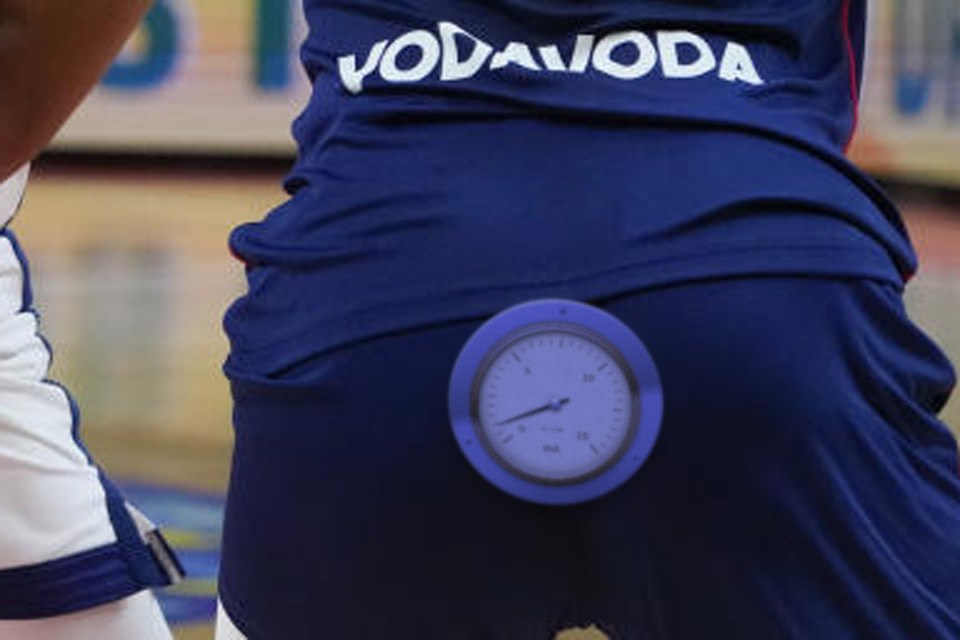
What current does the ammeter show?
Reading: 1 mA
